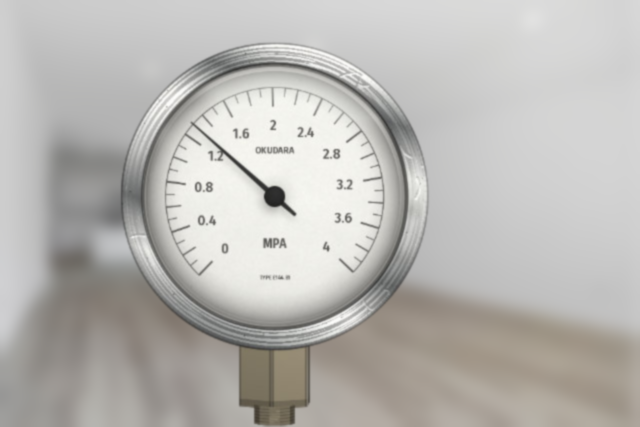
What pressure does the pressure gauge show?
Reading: 1.3 MPa
